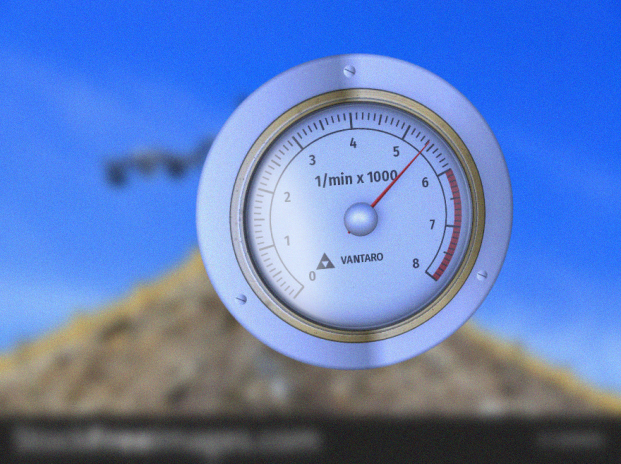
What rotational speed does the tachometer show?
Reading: 5400 rpm
